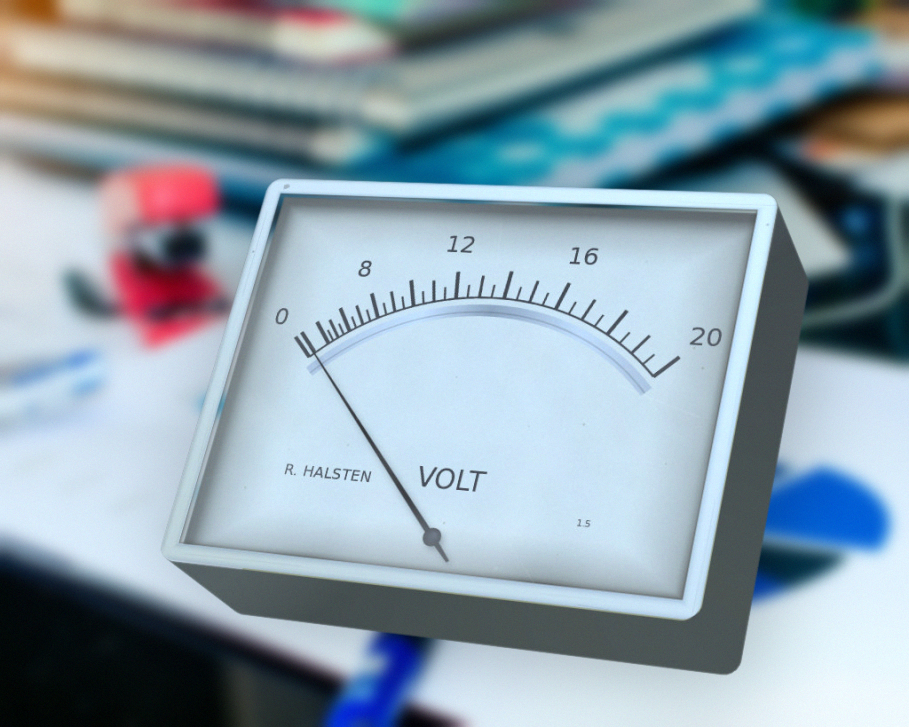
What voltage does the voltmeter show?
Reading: 2 V
